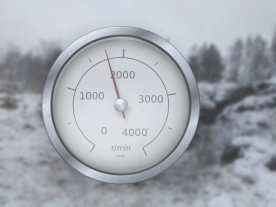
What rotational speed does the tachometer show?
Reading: 1750 rpm
